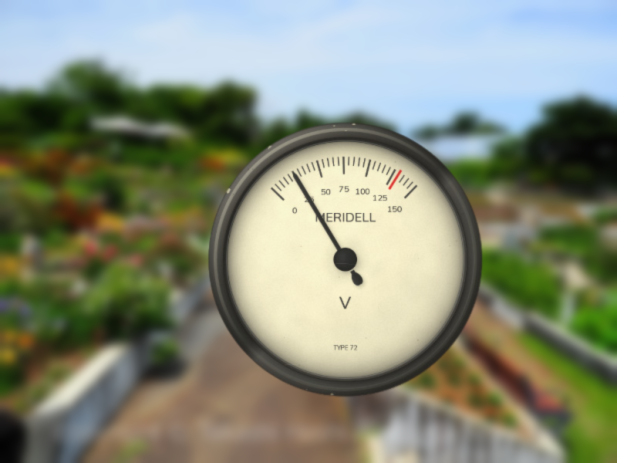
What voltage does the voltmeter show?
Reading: 25 V
